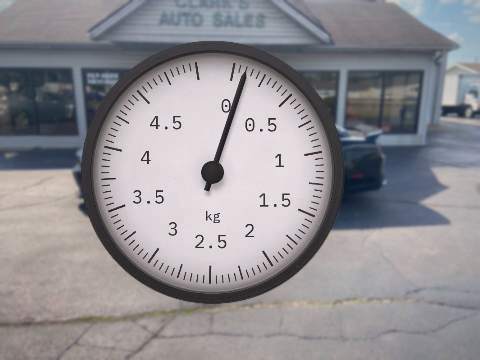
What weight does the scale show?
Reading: 0.1 kg
